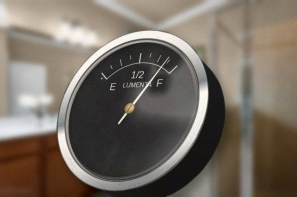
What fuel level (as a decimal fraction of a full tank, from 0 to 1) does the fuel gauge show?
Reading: 0.875
